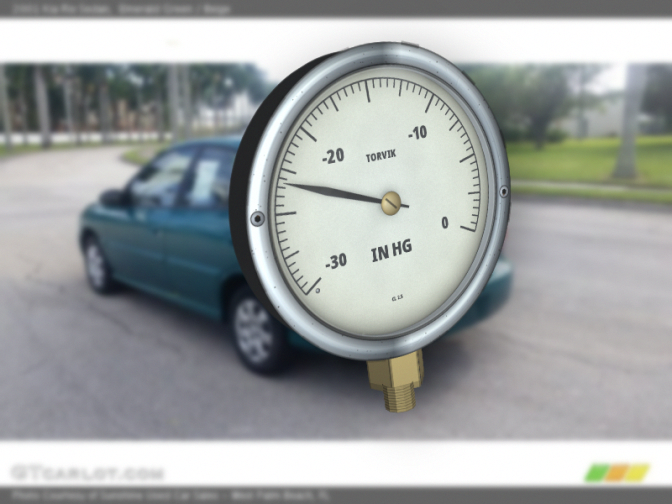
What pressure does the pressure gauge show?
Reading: -23.25 inHg
